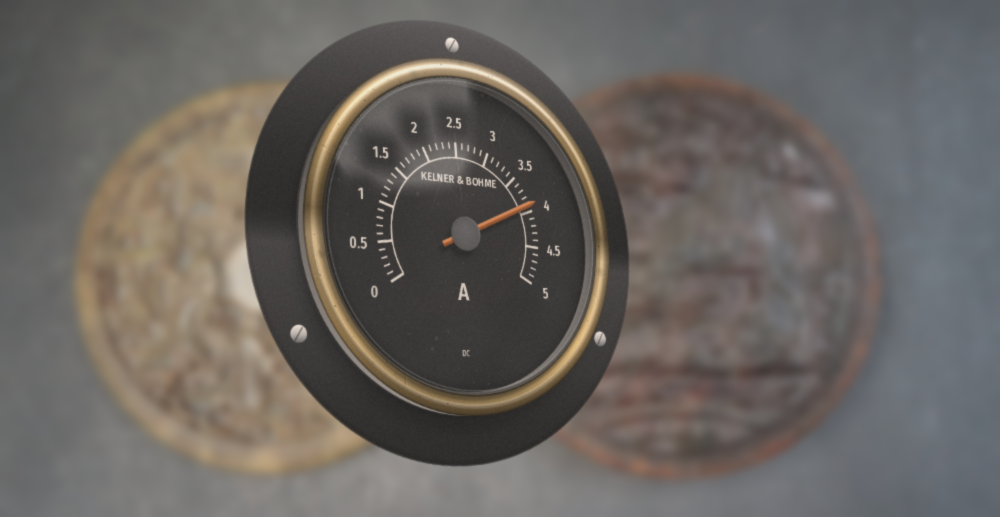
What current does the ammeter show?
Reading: 3.9 A
